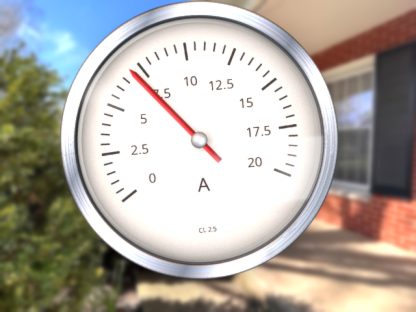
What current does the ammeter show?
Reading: 7 A
